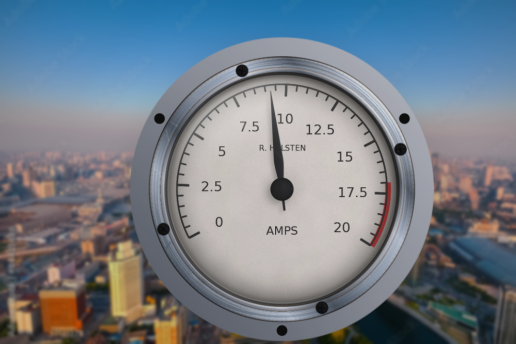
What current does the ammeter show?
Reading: 9.25 A
